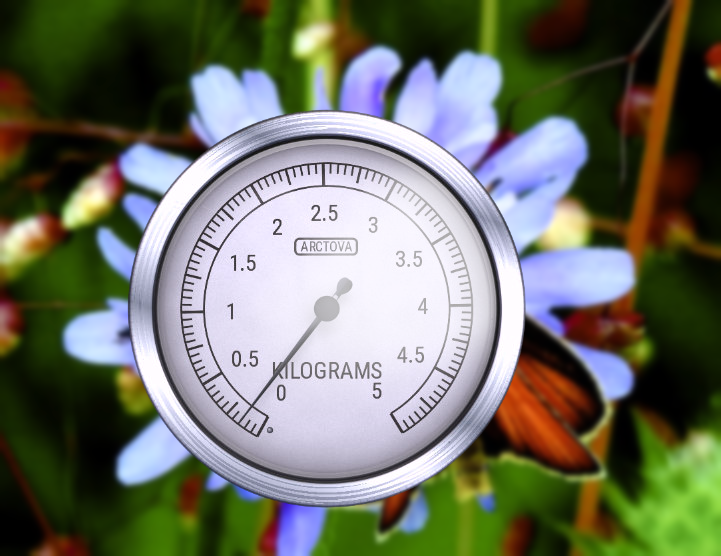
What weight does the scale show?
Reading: 0.15 kg
